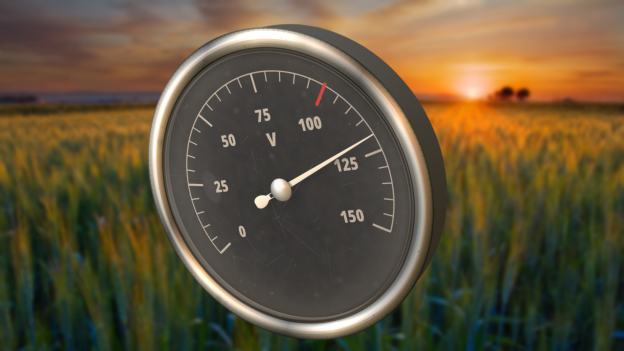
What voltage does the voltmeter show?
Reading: 120 V
